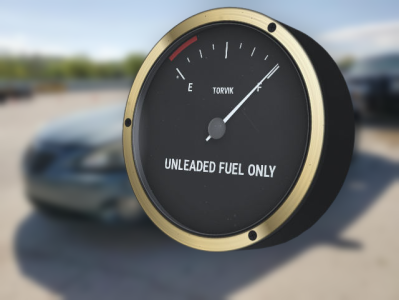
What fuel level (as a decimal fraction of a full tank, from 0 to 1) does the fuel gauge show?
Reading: 1
